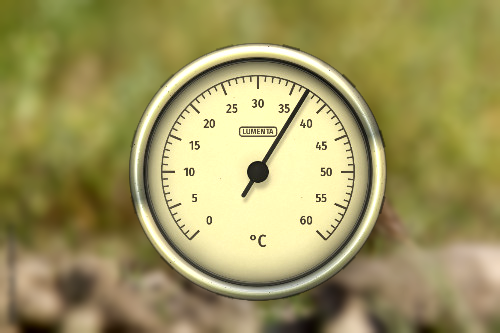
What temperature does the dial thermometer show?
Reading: 37 °C
